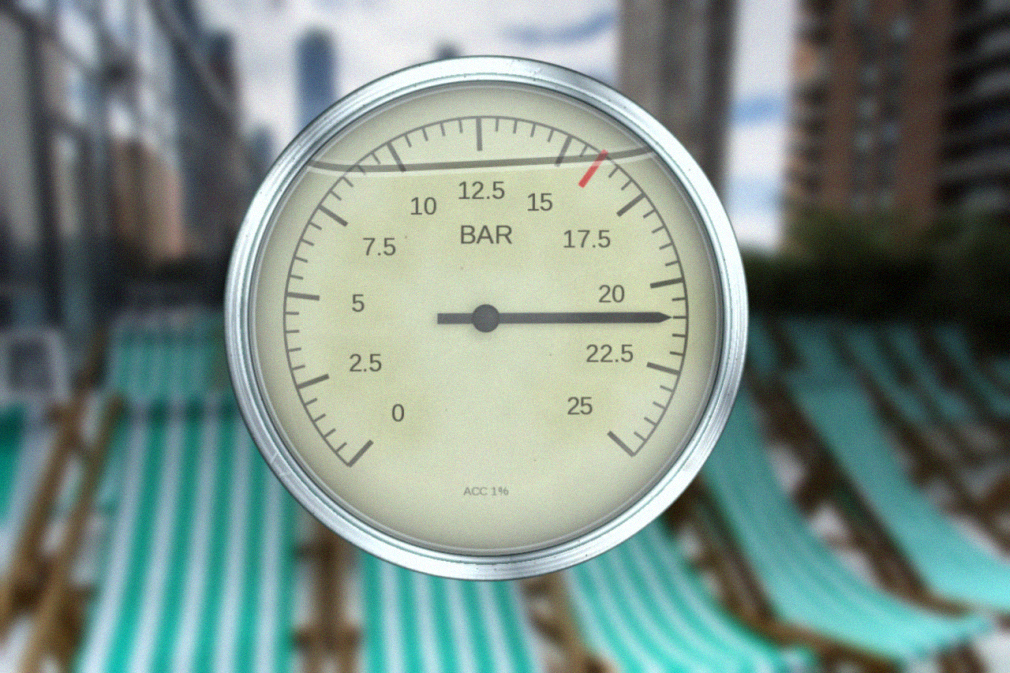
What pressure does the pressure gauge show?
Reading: 21 bar
